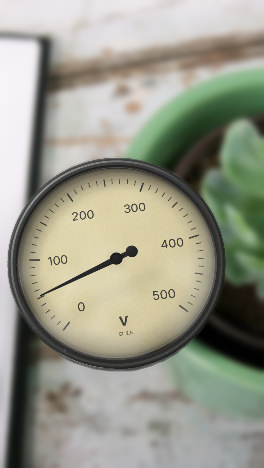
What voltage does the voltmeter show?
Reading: 50 V
